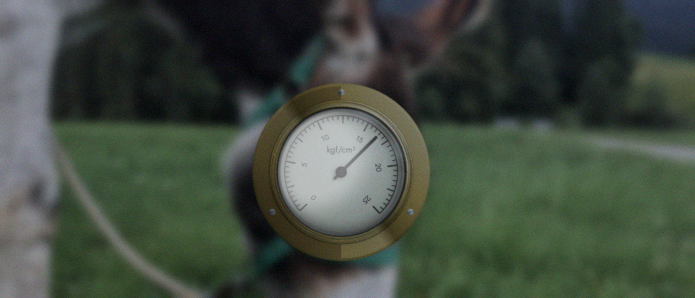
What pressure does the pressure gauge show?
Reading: 16.5 kg/cm²
